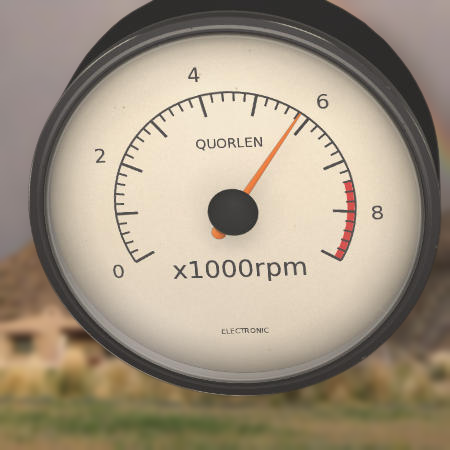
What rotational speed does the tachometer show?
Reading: 5800 rpm
